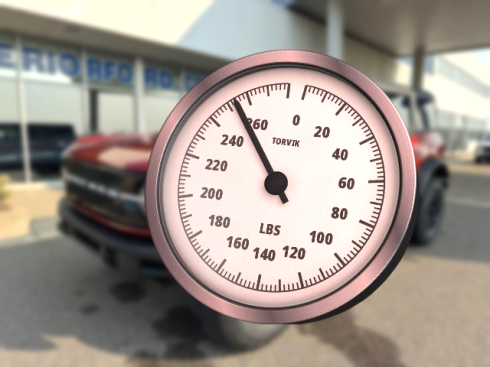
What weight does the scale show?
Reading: 254 lb
